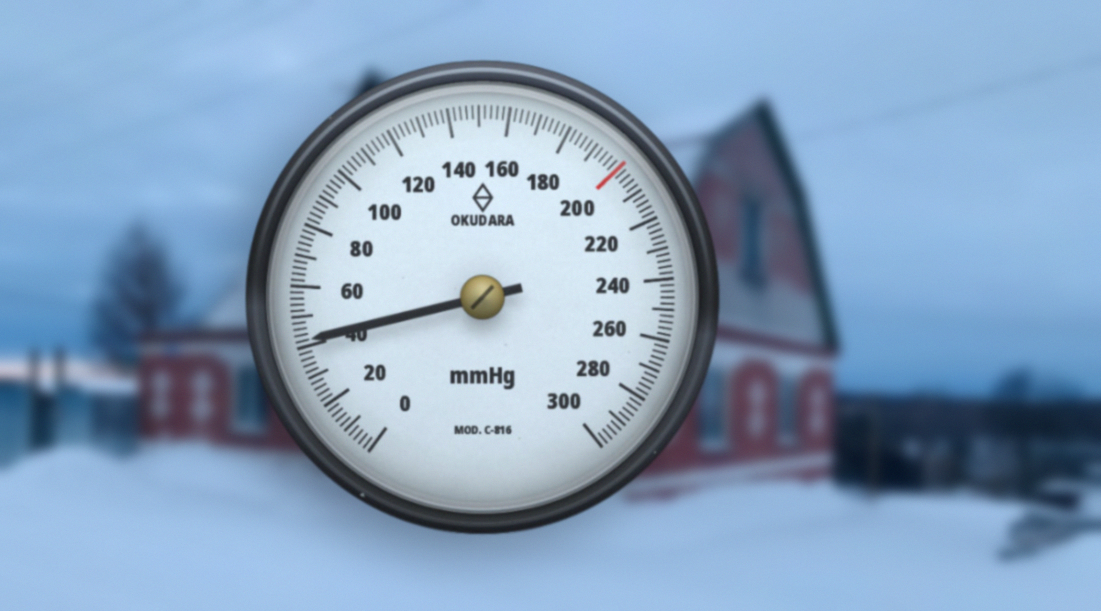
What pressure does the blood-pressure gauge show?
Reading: 42 mmHg
